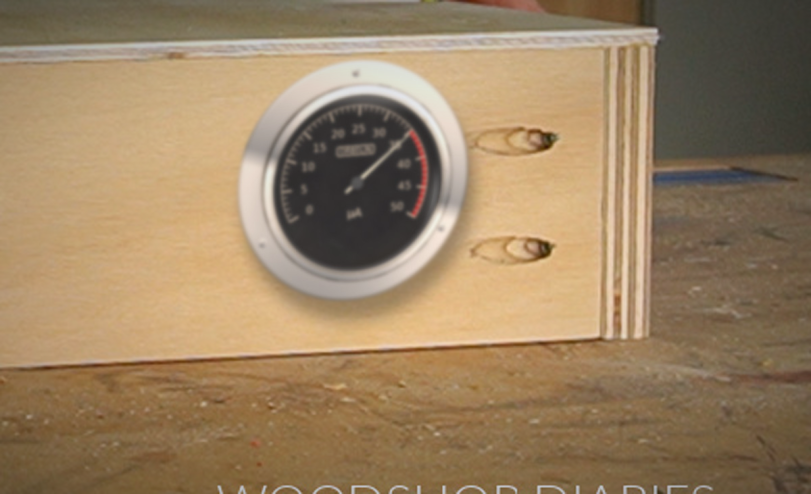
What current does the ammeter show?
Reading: 35 µA
